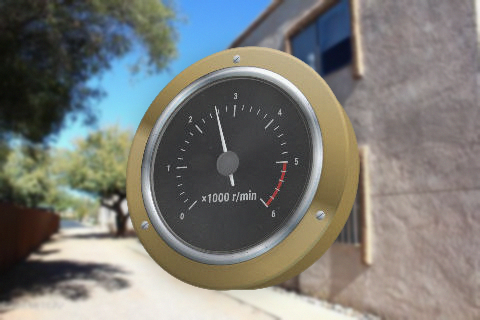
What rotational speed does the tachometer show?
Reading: 2600 rpm
